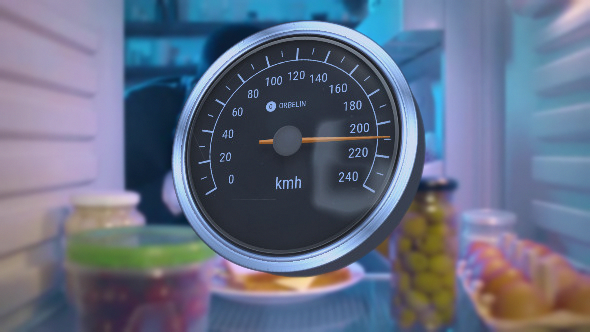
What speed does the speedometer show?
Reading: 210 km/h
